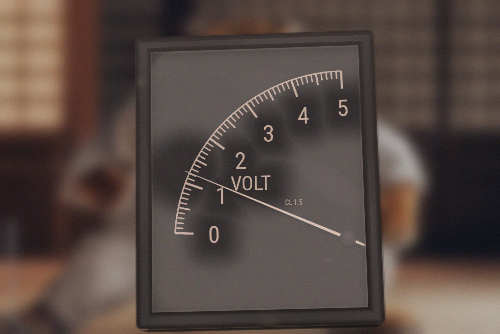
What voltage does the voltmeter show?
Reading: 1.2 V
